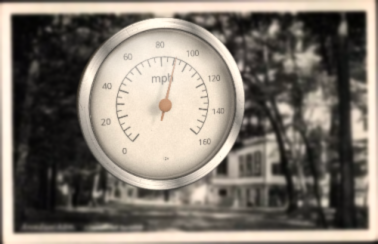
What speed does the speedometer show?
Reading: 90 mph
